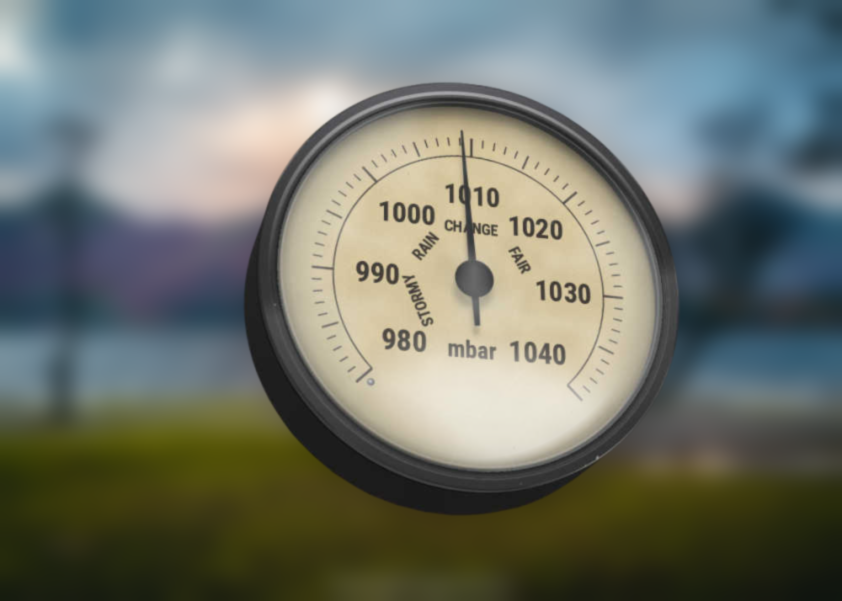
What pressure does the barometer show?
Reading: 1009 mbar
